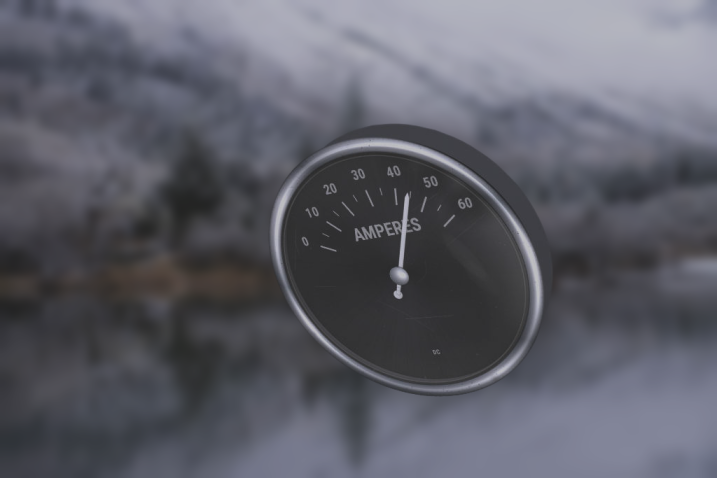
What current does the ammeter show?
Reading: 45 A
